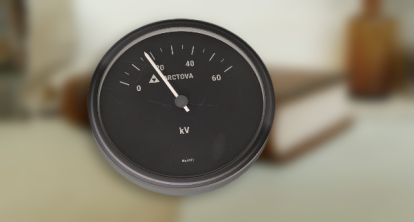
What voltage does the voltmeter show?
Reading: 17.5 kV
